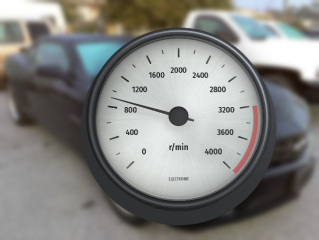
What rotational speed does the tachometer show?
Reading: 900 rpm
